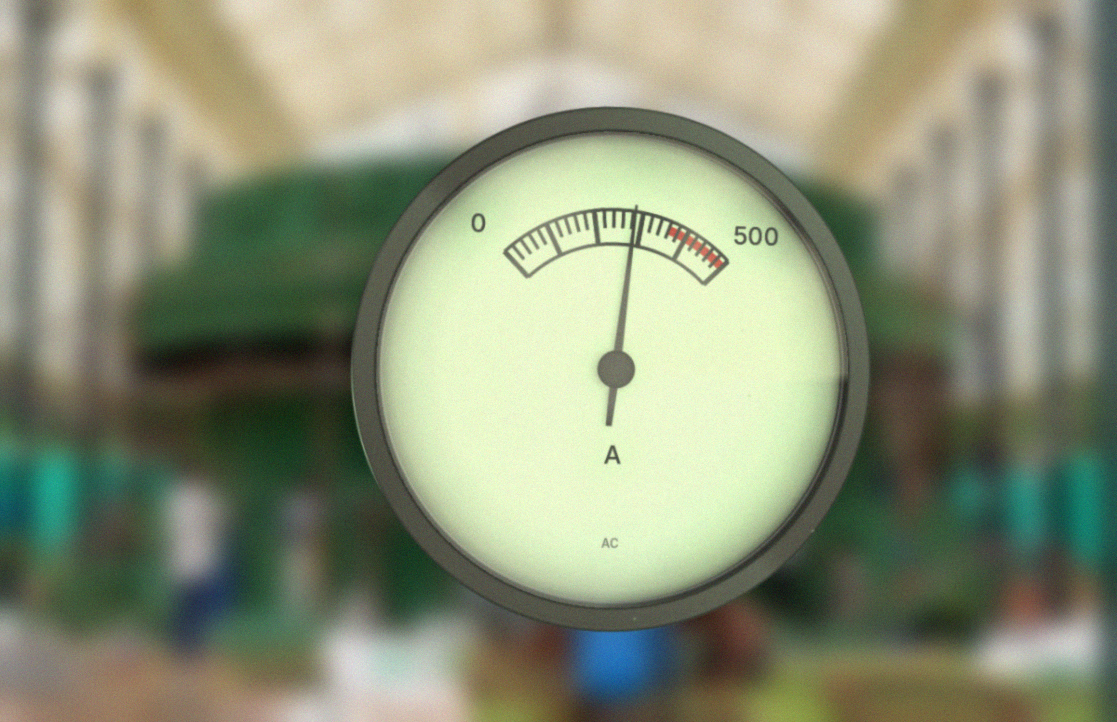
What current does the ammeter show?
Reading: 280 A
